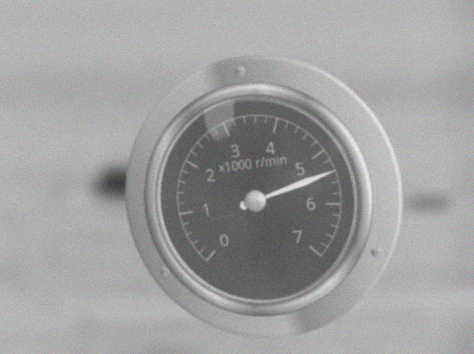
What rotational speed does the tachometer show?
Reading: 5400 rpm
